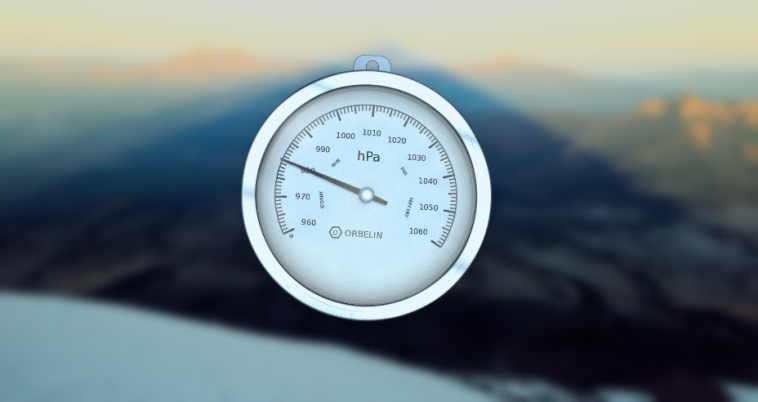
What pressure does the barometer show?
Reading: 980 hPa
